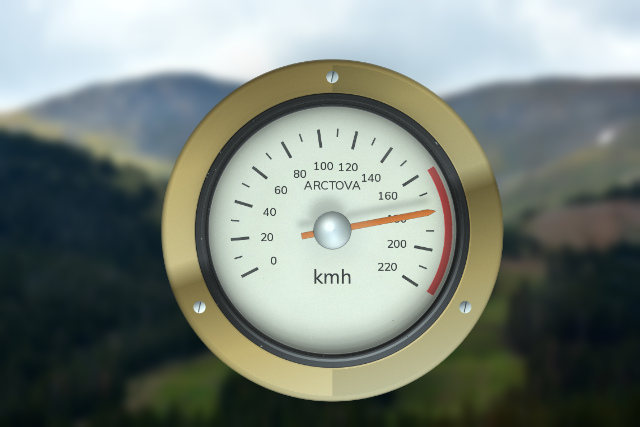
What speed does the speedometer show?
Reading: 180 km/h
